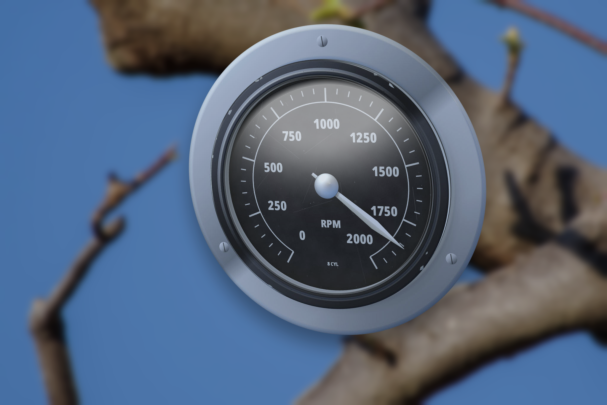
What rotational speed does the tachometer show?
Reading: 1850 rpm
